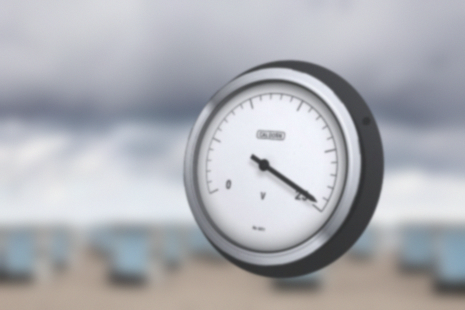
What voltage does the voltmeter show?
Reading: 24.5 V
